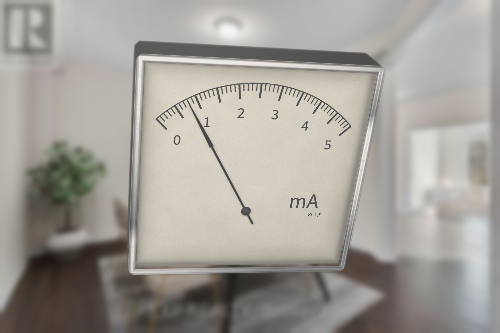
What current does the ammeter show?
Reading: 0.8 mA
